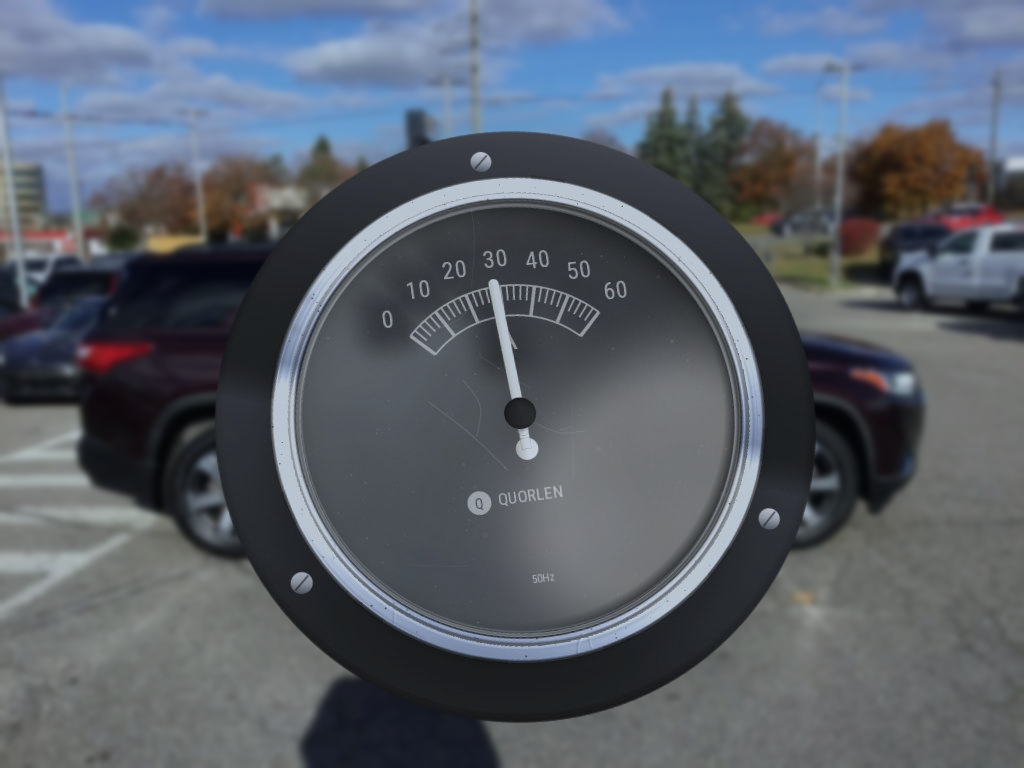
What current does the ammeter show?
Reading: 28 A
